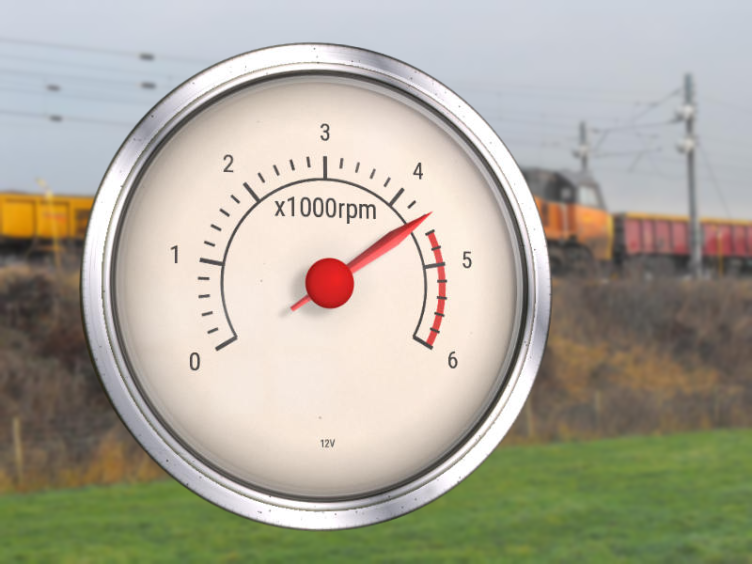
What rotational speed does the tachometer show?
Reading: 4400 rpm
